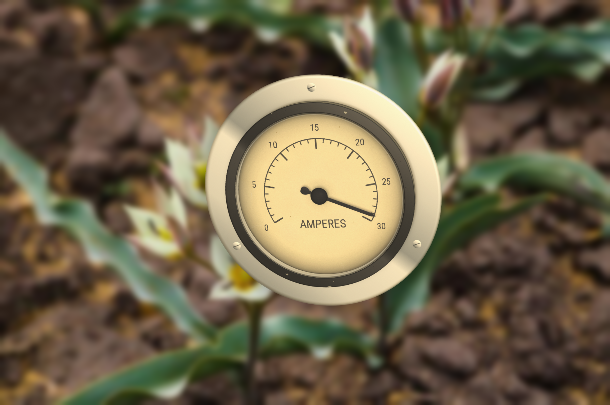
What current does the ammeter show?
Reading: 29 A
